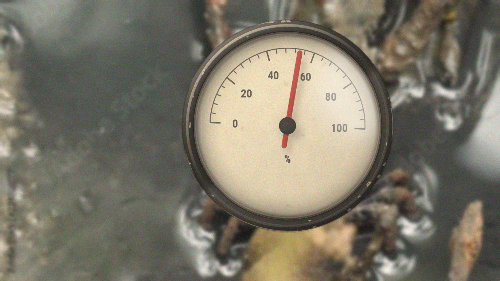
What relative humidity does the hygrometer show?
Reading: 54 %
